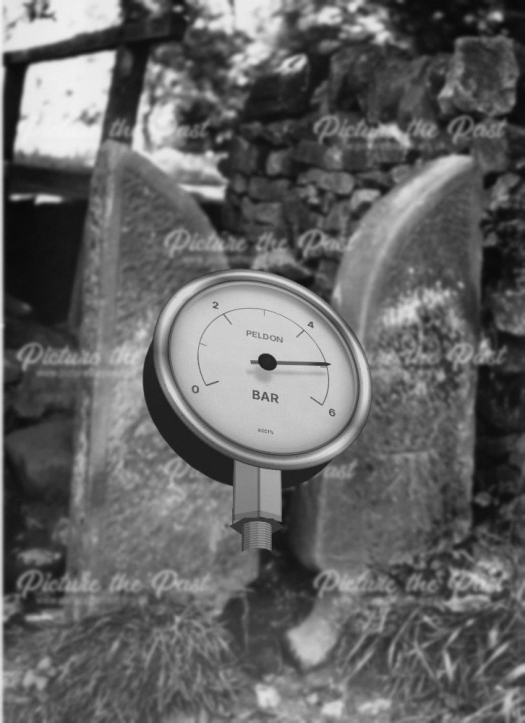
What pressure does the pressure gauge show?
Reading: 5 bar
